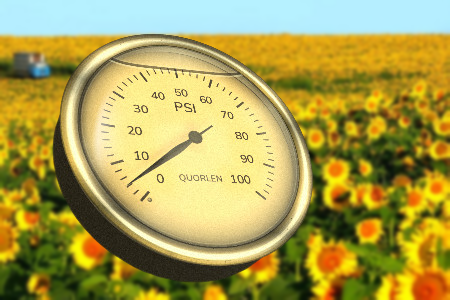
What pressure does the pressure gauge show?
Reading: 4 psi
